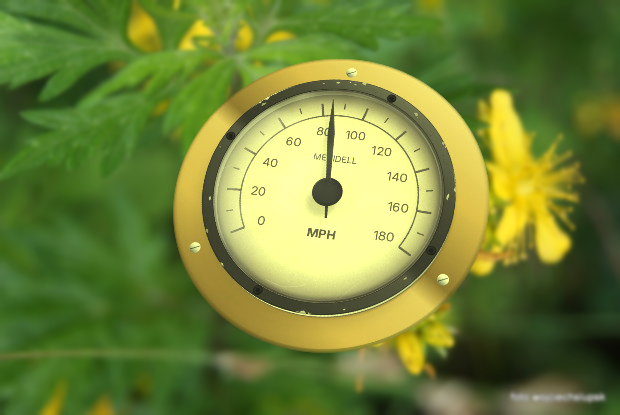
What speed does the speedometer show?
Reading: 85 mph
